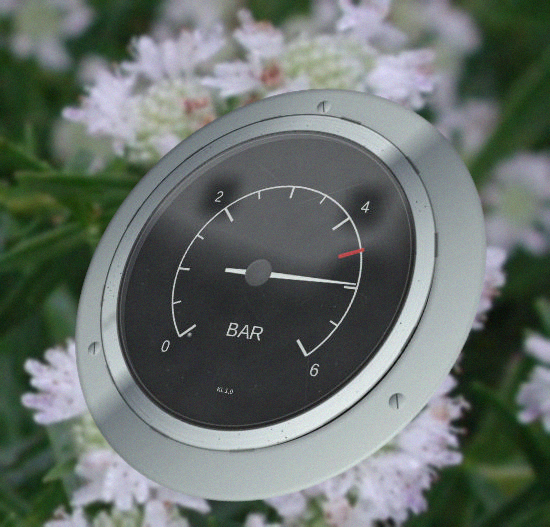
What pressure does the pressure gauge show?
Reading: 5 bar
